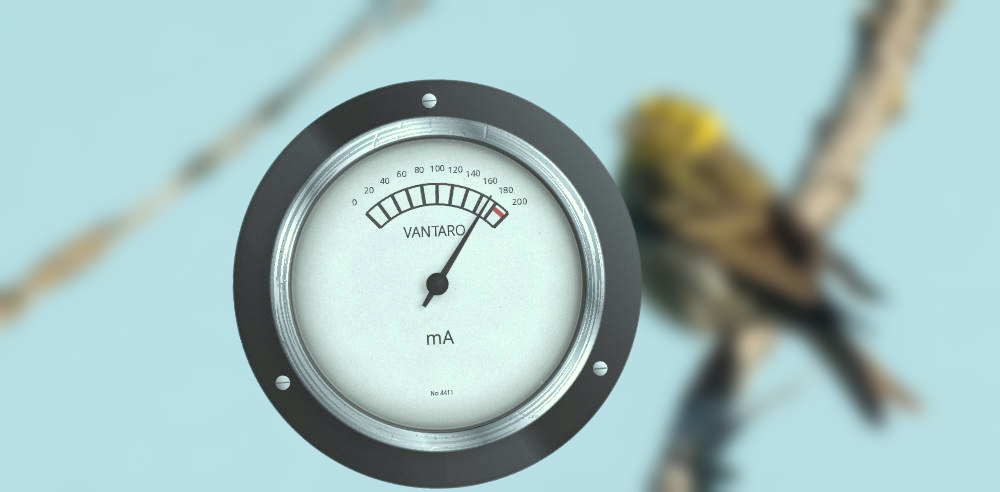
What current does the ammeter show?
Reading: 170 mA
